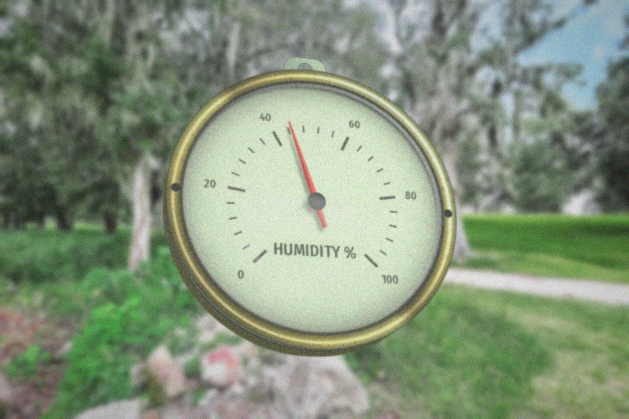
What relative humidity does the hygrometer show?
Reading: 44 %
